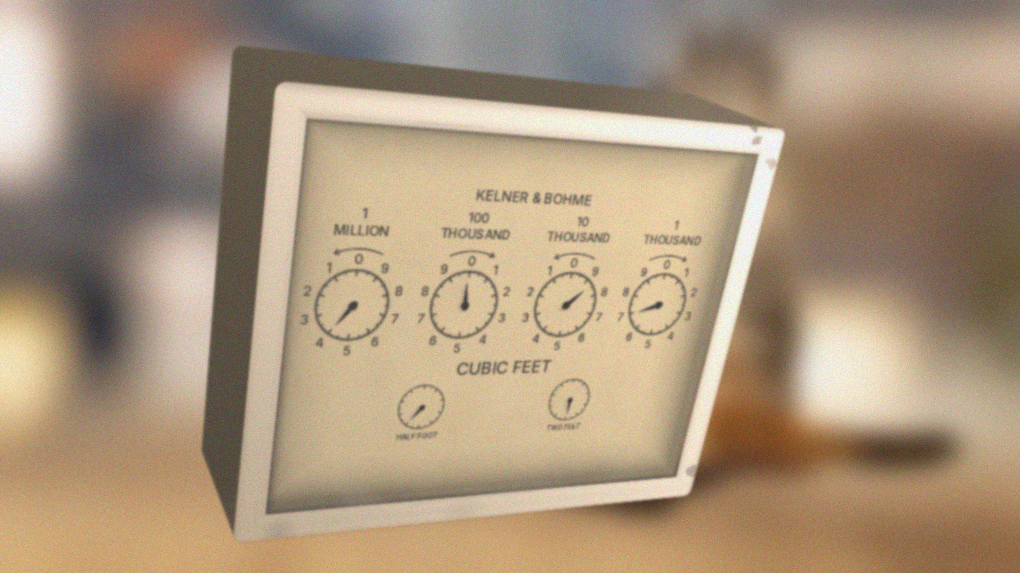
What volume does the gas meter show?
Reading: 398700 ft³
